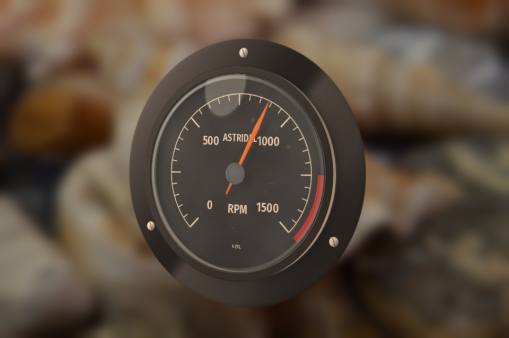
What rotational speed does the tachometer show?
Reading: 900 rpm
